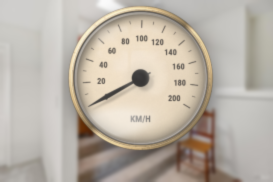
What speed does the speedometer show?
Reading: 0 km/h
